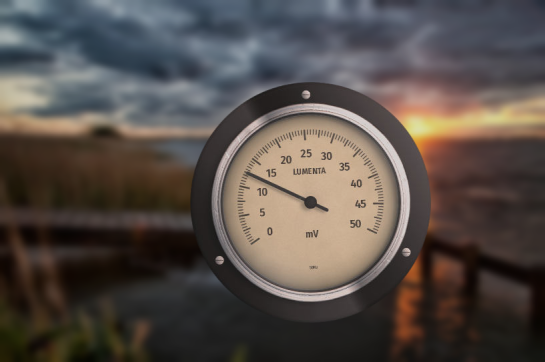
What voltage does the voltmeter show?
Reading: 12.5 mV
